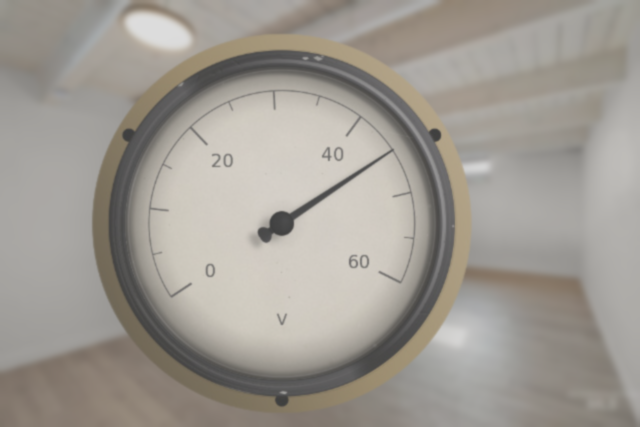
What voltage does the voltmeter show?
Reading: 45 V
